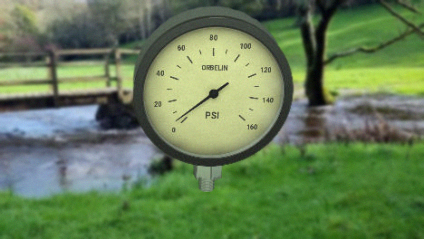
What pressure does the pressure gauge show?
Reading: 5 psi
